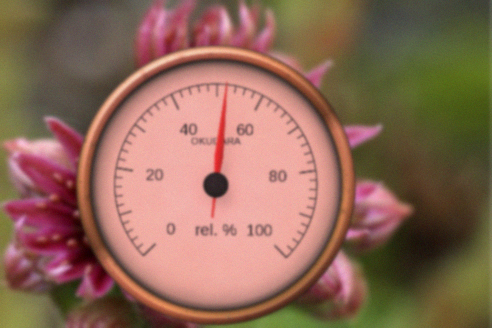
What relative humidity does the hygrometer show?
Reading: 52 %
